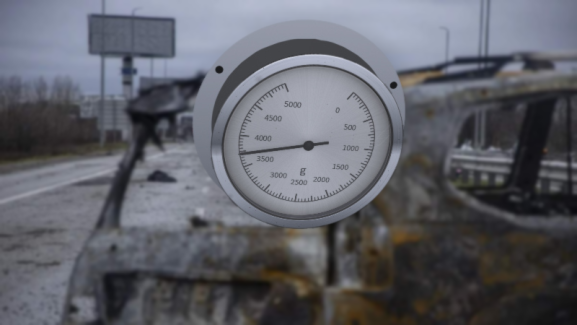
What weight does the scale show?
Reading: 3750 g
